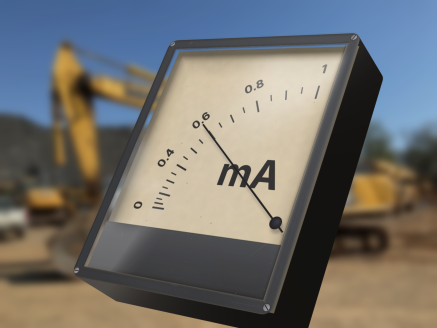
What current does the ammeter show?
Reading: 0.6 mA
